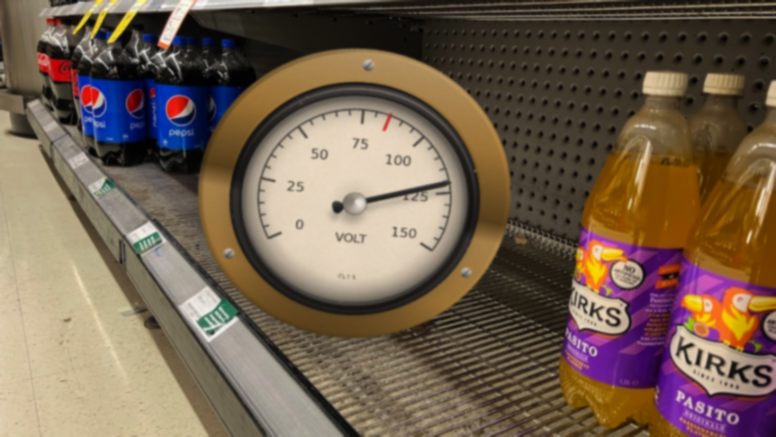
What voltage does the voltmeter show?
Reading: 120 V
